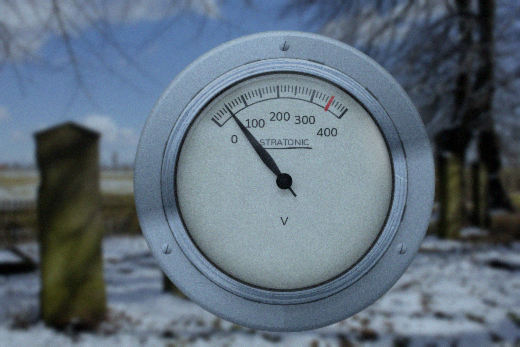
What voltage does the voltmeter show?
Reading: 50 V
